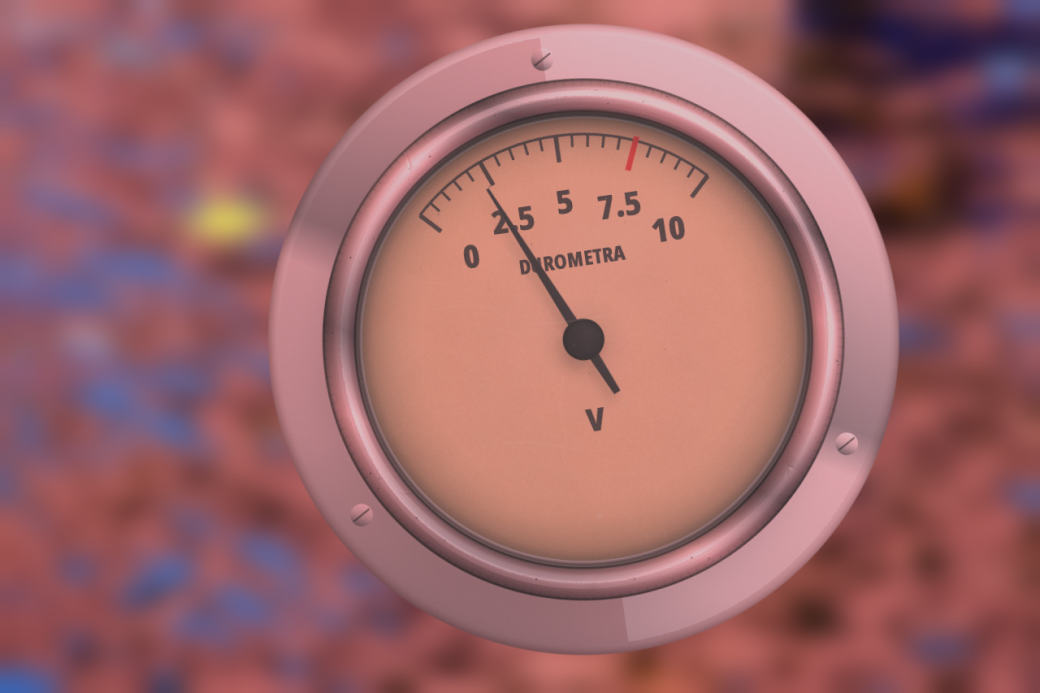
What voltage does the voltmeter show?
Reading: 2.25 V
